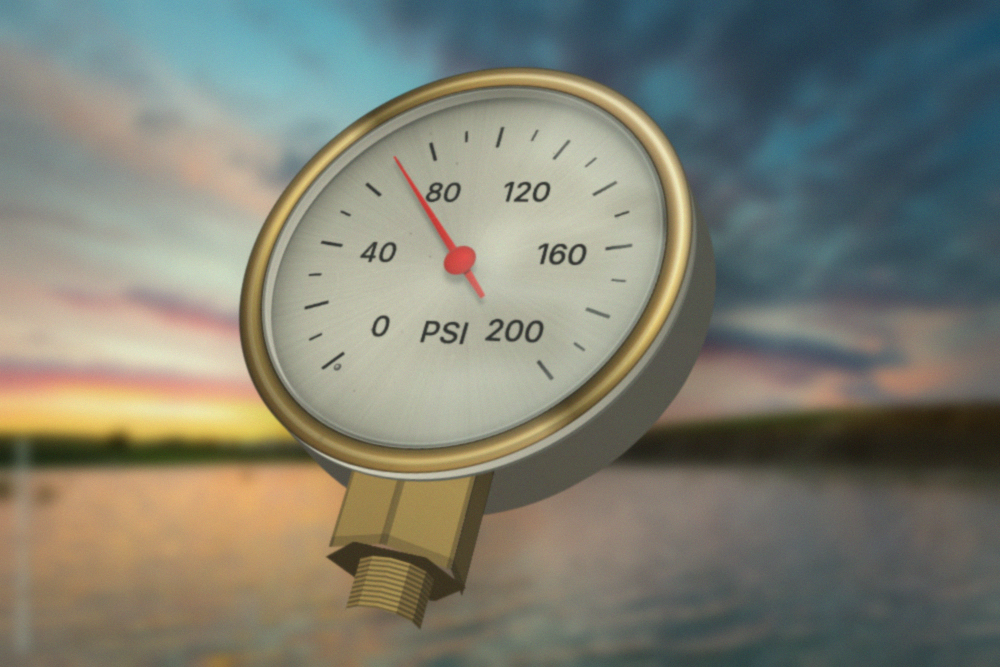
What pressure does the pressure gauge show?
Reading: 70 psi
